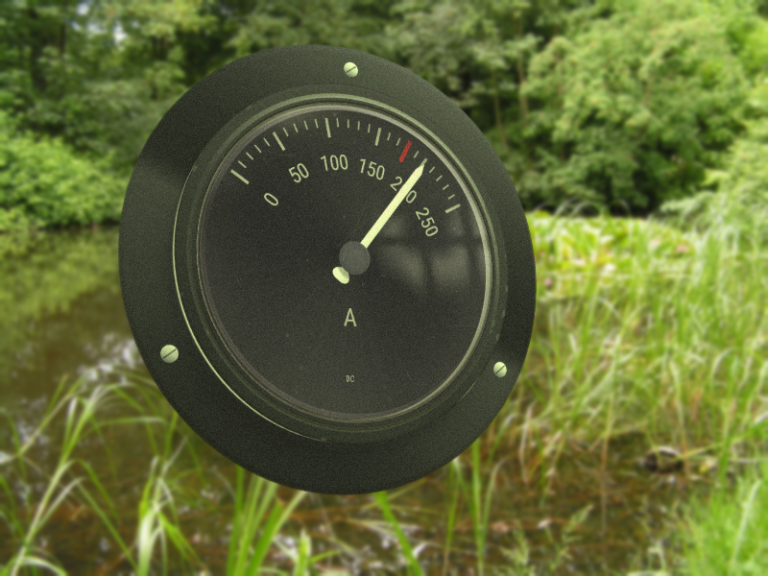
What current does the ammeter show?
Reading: 200 A
